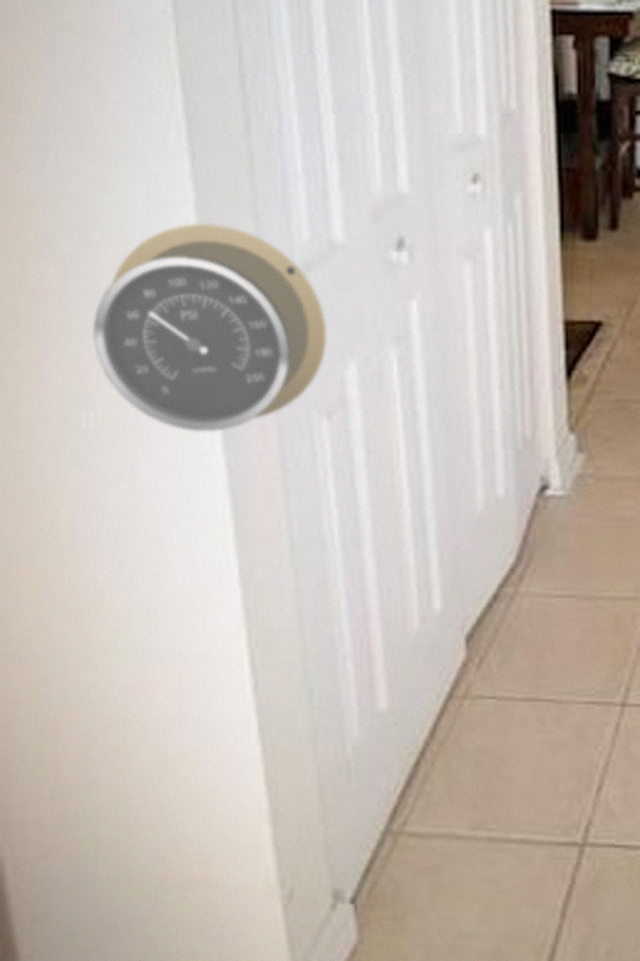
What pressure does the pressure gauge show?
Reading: 70 psi
